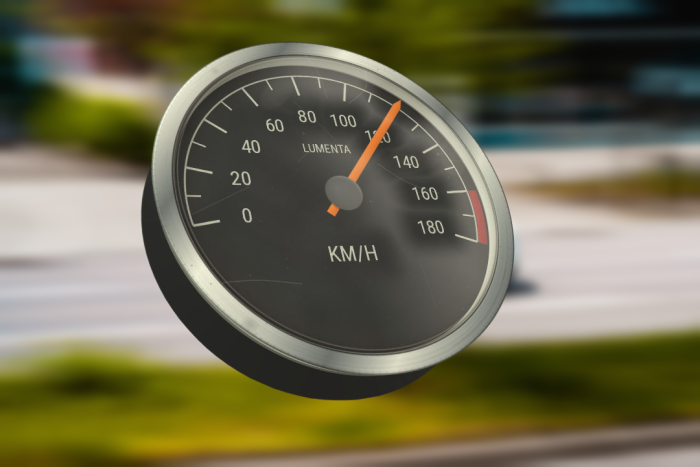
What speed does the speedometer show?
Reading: 120 km/h
